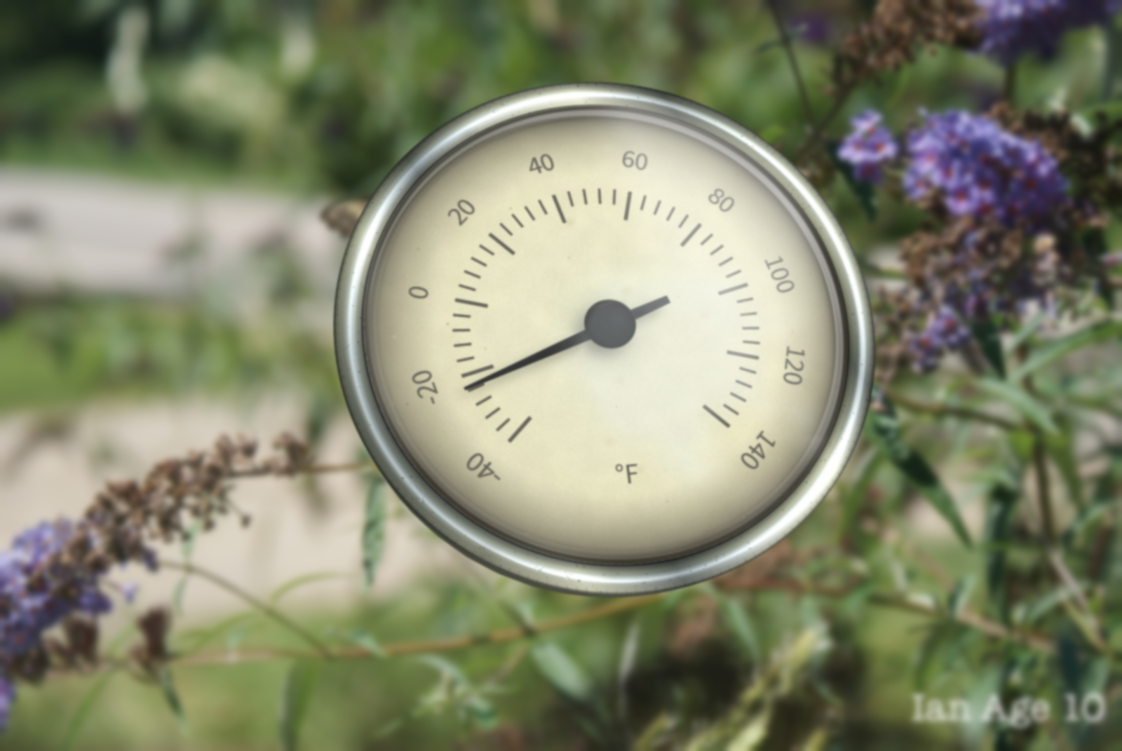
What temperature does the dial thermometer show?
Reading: -24 °F
